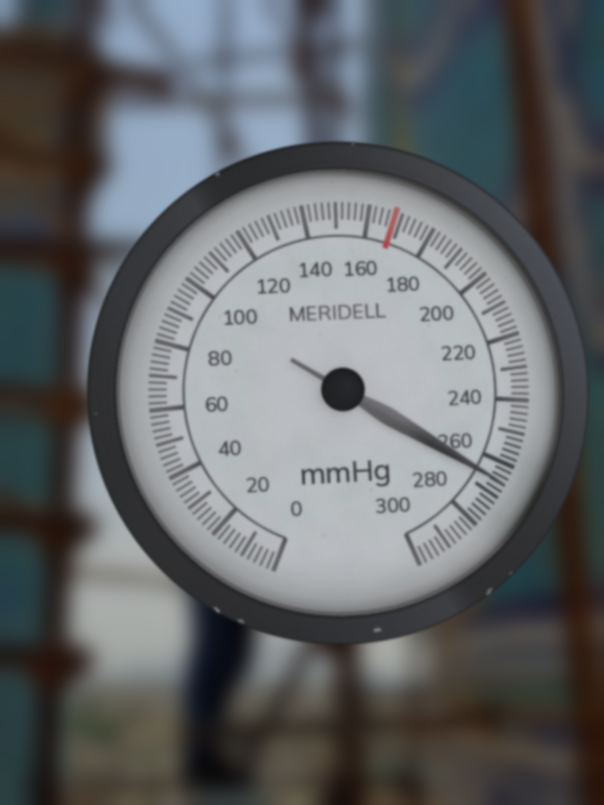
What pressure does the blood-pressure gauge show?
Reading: 266 mmHg
